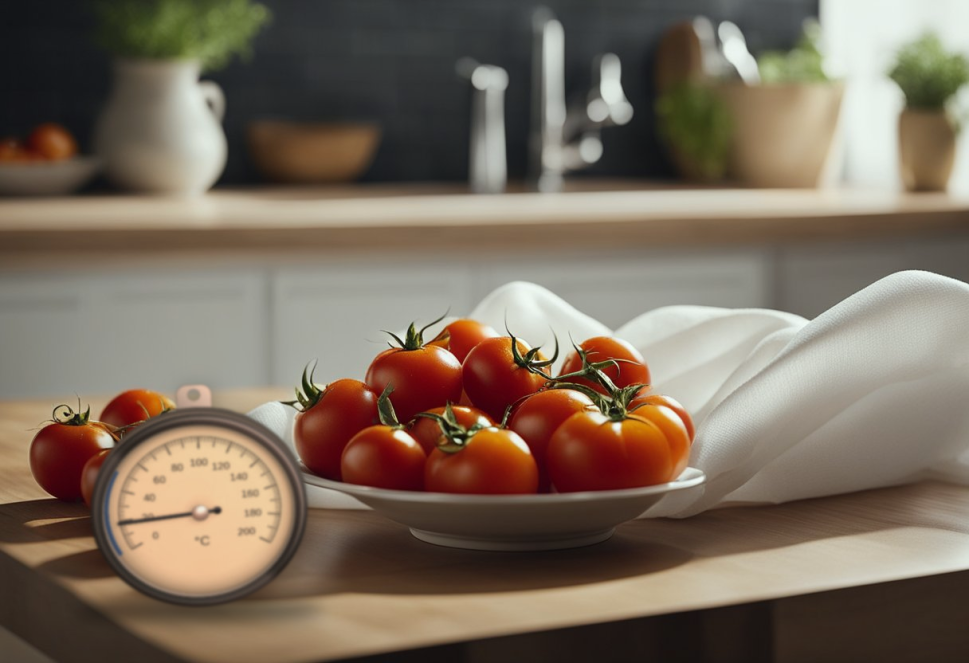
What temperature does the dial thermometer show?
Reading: 20 °C
